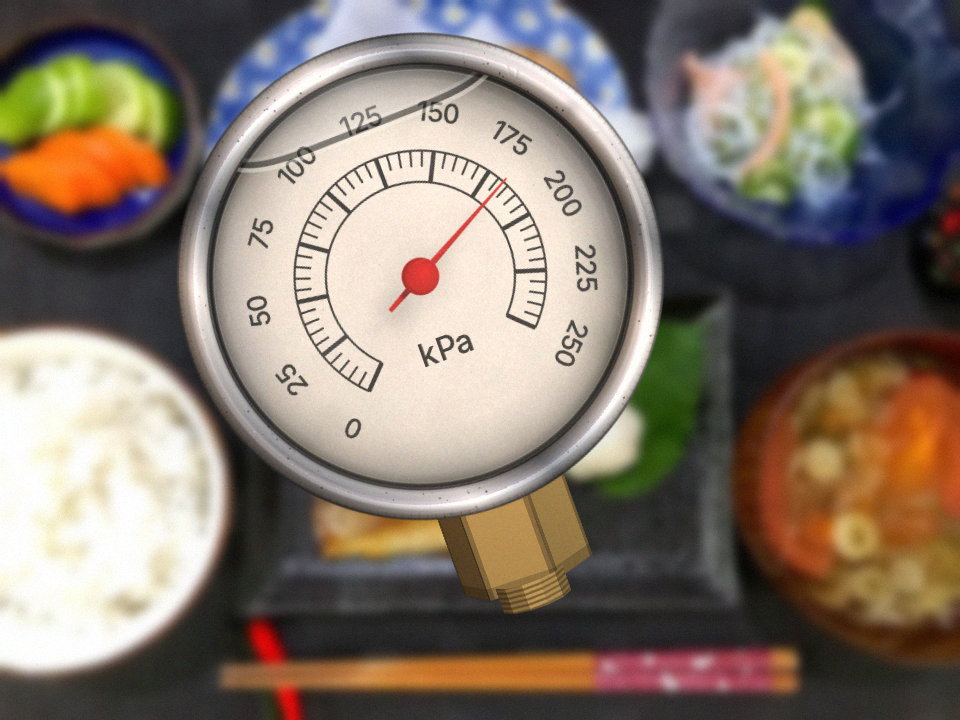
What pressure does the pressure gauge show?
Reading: 182.5 kPa
